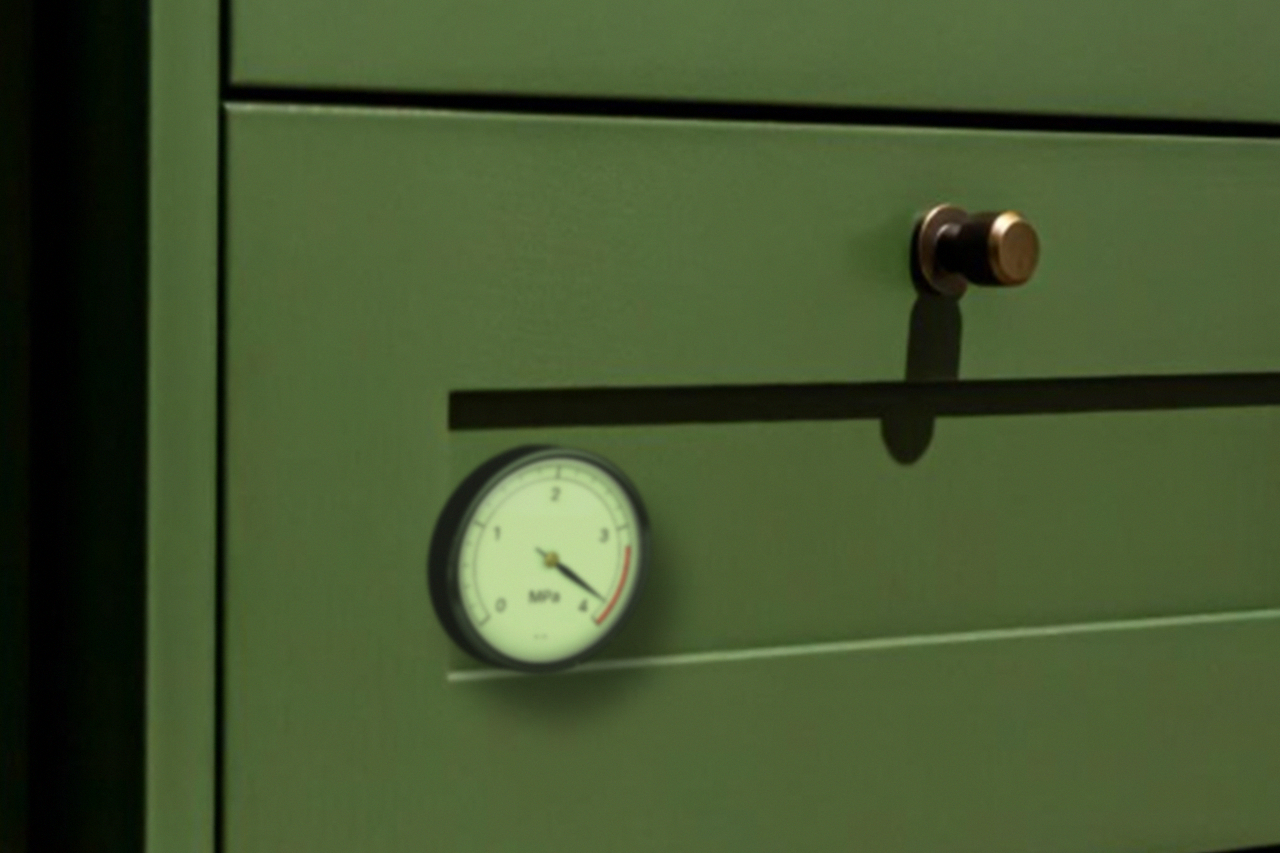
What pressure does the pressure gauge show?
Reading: 3.8 MPa
